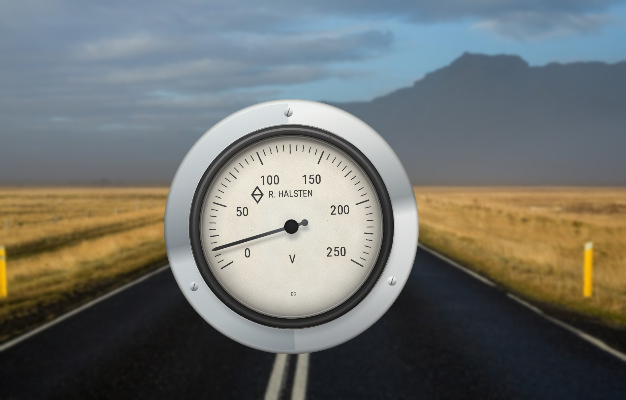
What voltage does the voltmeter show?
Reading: 15 V
